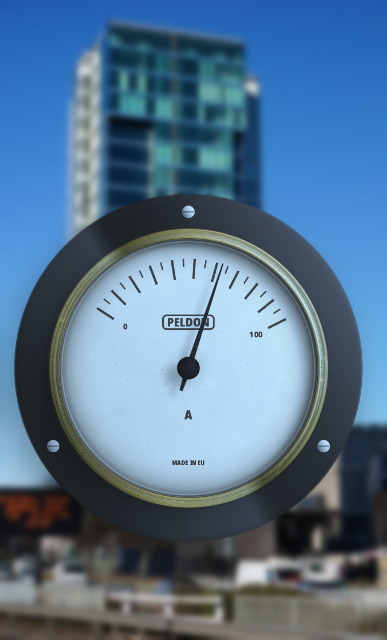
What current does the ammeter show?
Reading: 62.5 A
